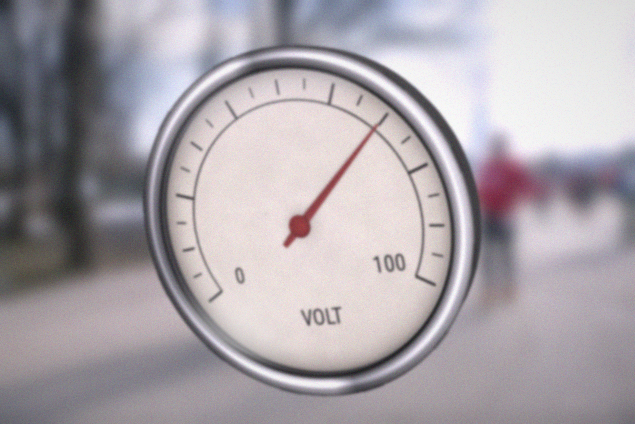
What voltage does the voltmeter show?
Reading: 70 V
